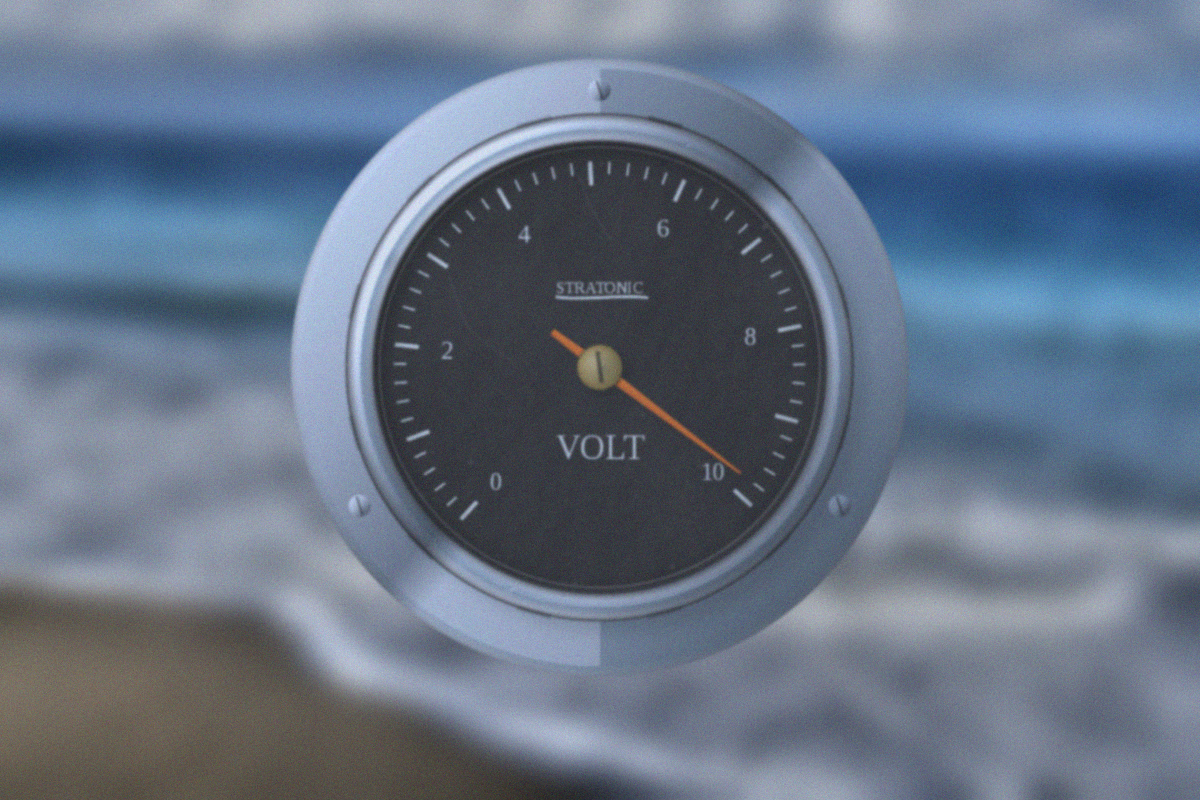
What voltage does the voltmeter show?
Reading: 9.8 V
